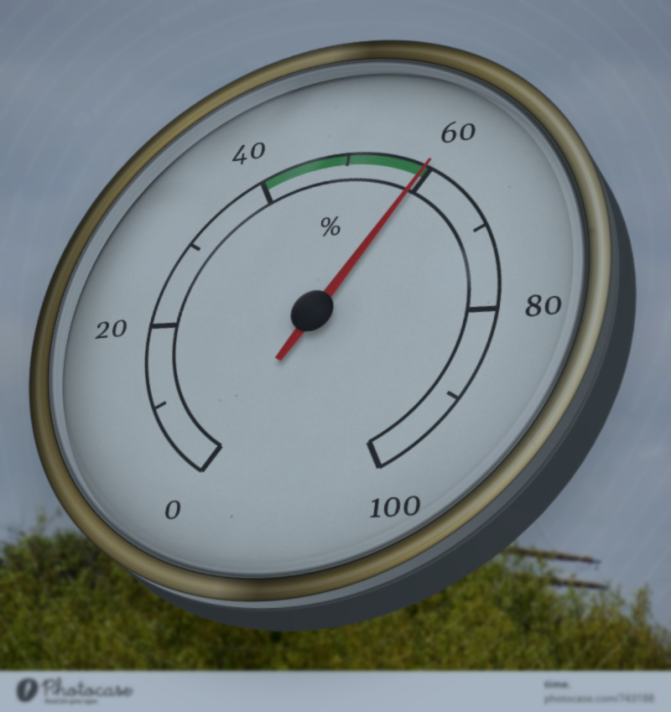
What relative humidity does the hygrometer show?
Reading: 60 %
